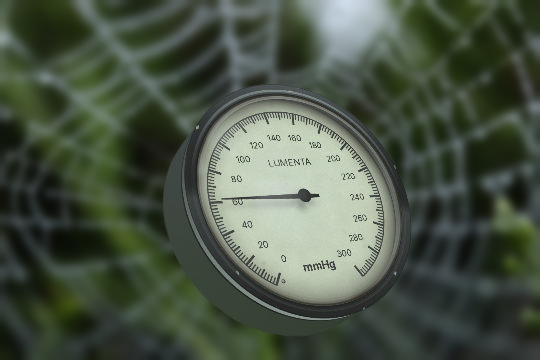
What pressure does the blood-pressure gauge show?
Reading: 60 mmHg
